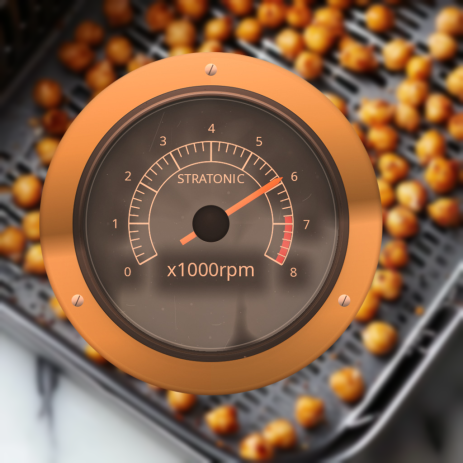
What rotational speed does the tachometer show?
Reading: 5900 rpm
